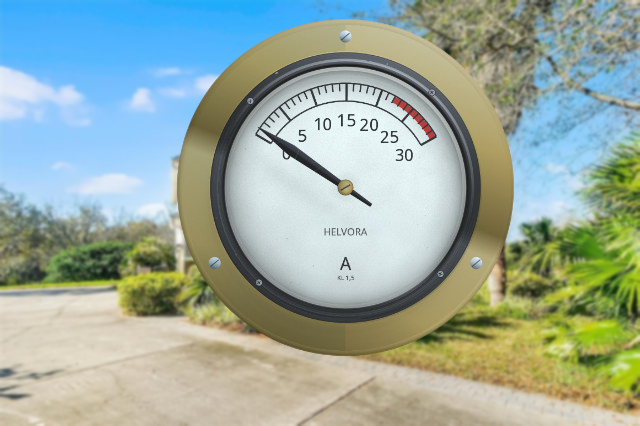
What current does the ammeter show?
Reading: 1 A
